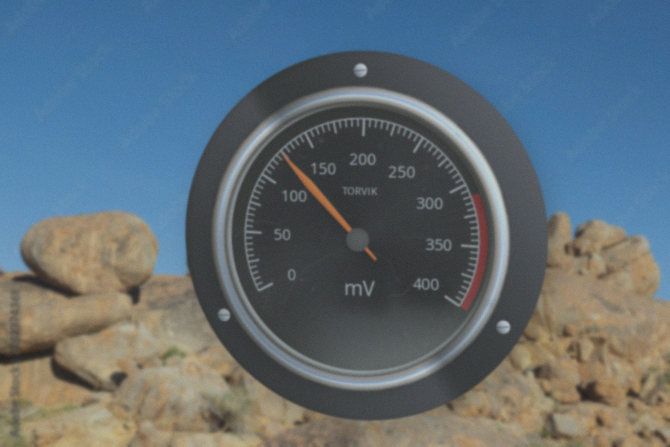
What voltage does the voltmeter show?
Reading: 125 mV
